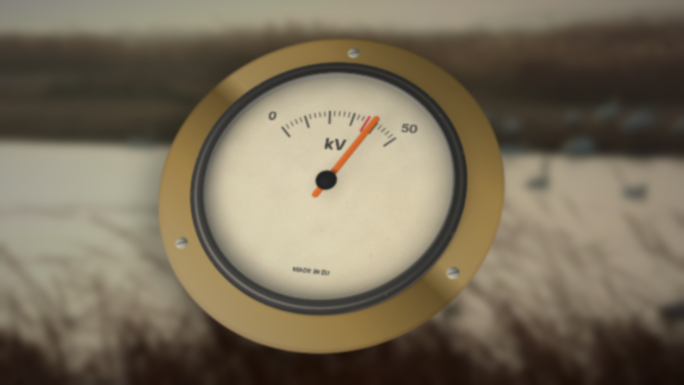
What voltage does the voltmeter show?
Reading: 40 kV
